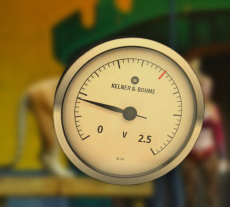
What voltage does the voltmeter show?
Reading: 0.45 V
